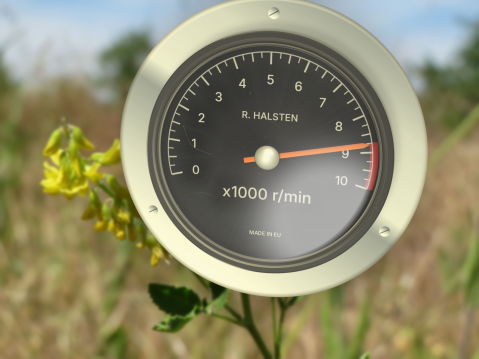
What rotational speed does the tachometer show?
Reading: 8750 rpm
